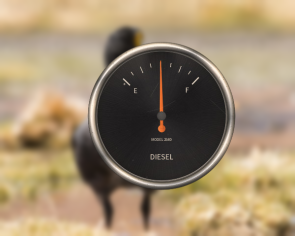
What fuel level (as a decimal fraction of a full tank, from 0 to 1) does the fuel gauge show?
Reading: 0.5
